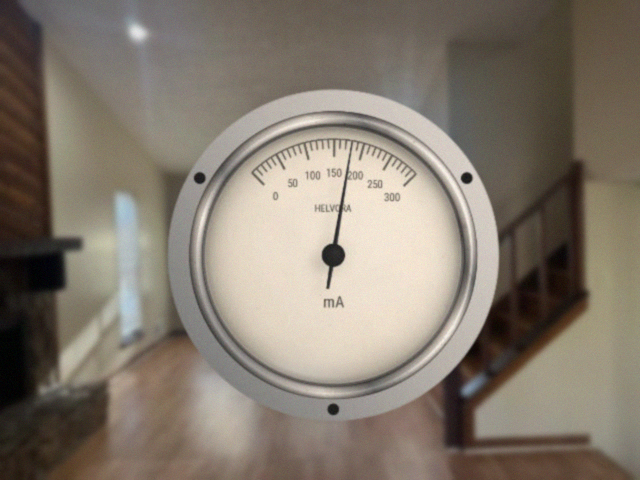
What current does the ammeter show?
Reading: 180 mA
